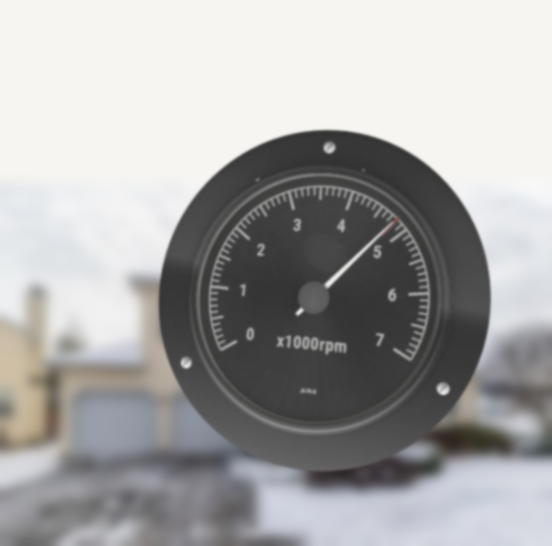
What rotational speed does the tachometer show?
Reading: 4800 rpm
